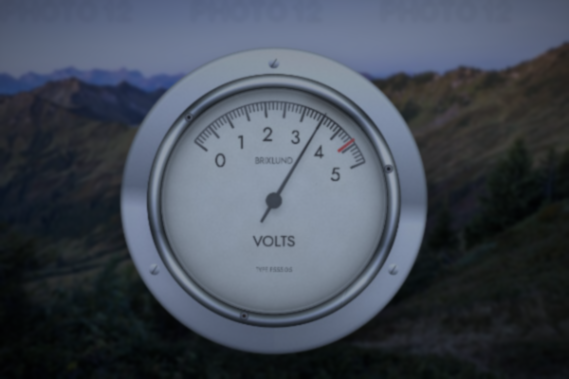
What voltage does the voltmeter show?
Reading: 3.5 V
